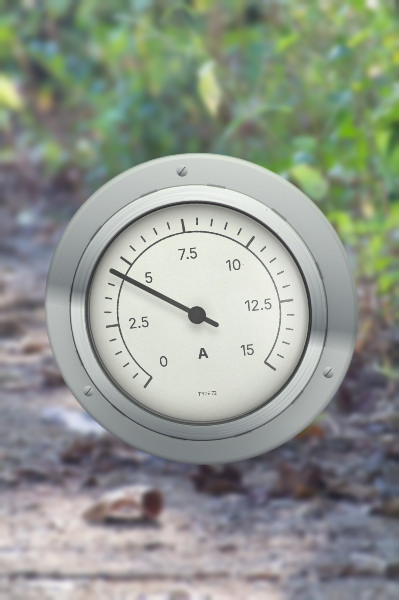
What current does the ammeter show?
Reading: 4.5 A
